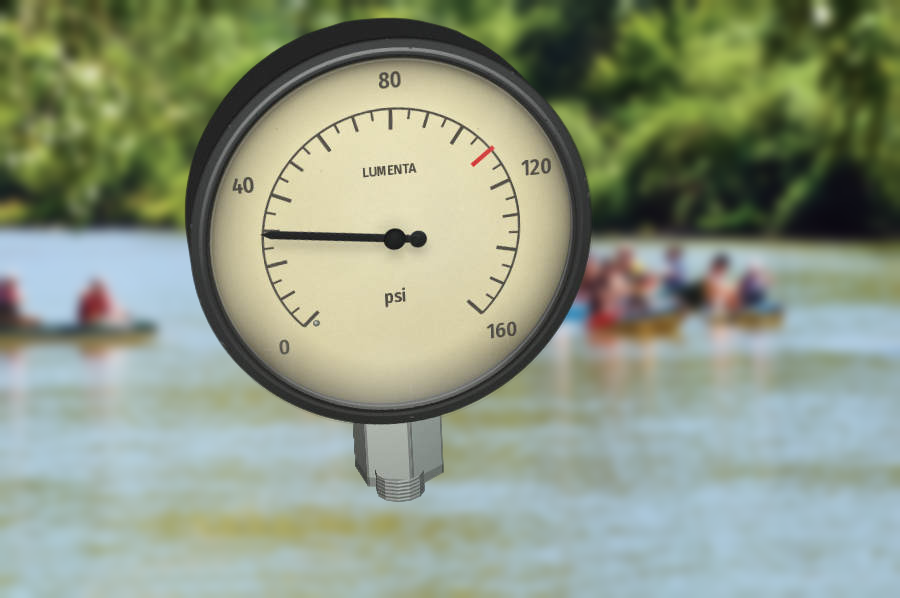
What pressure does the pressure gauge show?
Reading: 30 psi
